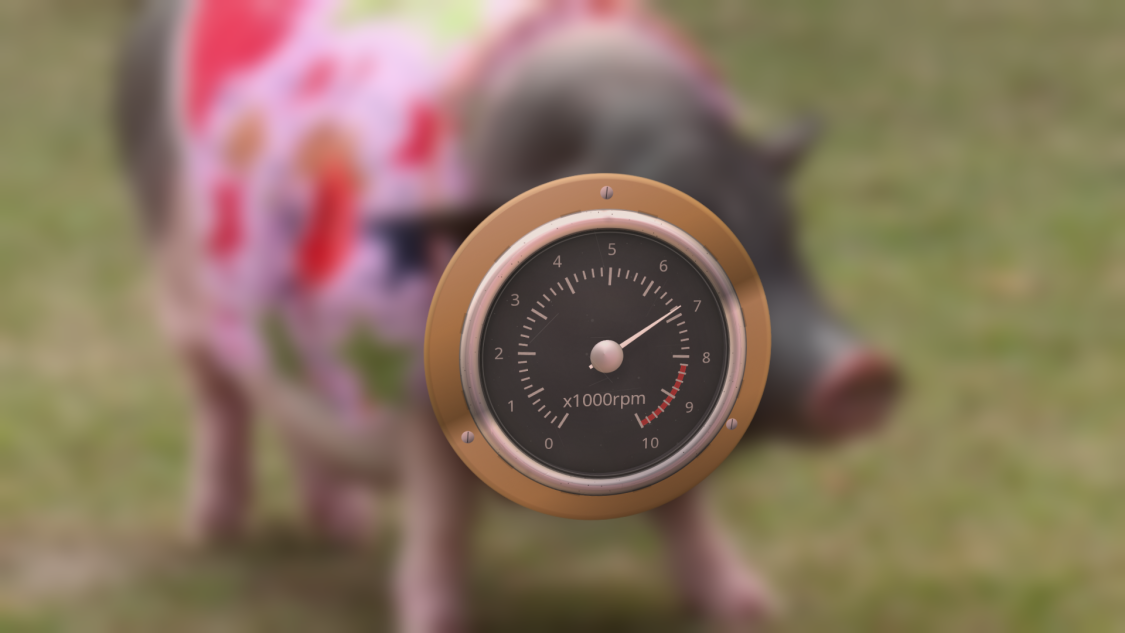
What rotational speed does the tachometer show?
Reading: 6800 rpm
